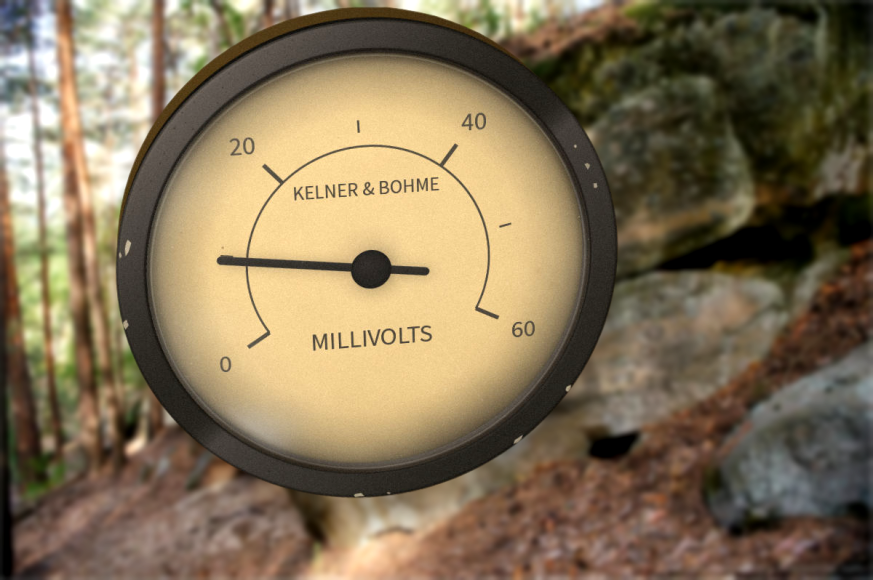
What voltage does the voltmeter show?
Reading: 10 mV
